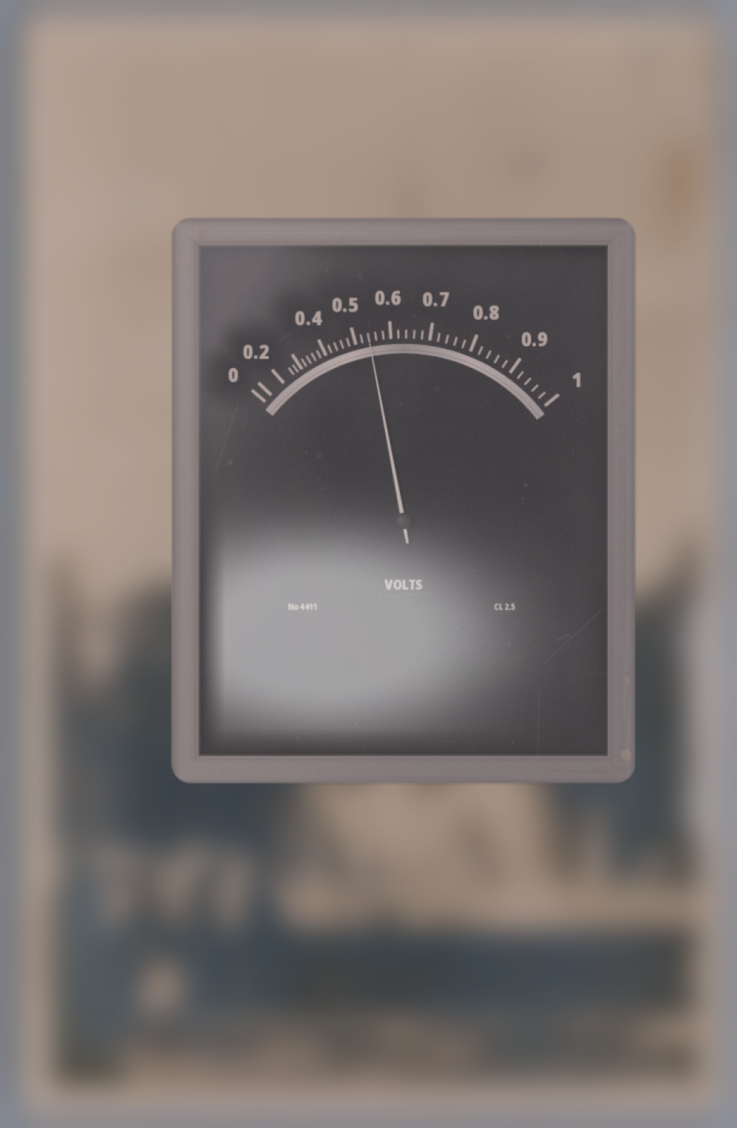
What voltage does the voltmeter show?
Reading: 0.54 V
